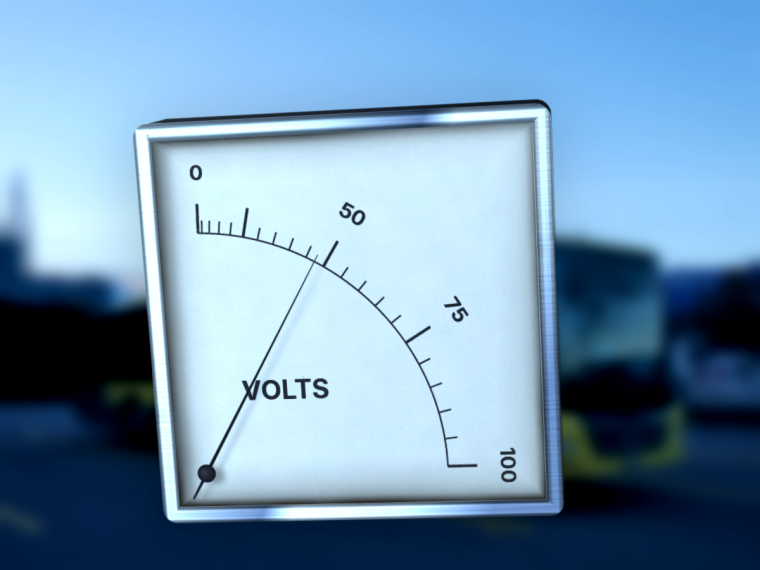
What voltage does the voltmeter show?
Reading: 47.5 V
